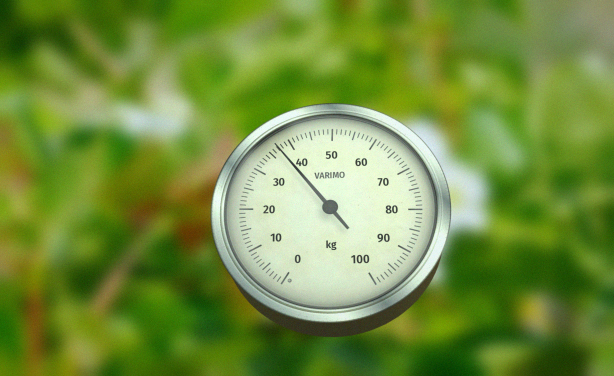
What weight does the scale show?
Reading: 37 kg
